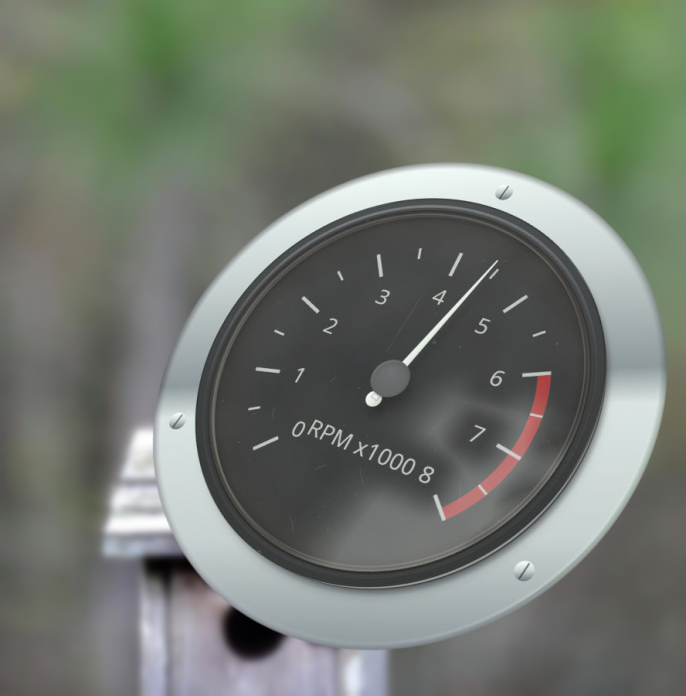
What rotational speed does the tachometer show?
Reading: 4500 rpm
